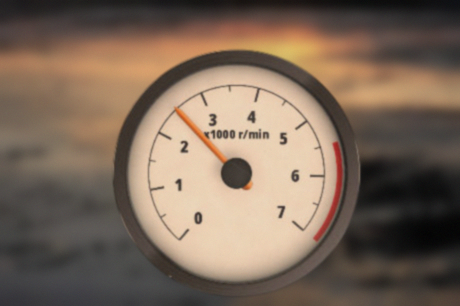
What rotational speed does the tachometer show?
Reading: 2500 rpm
